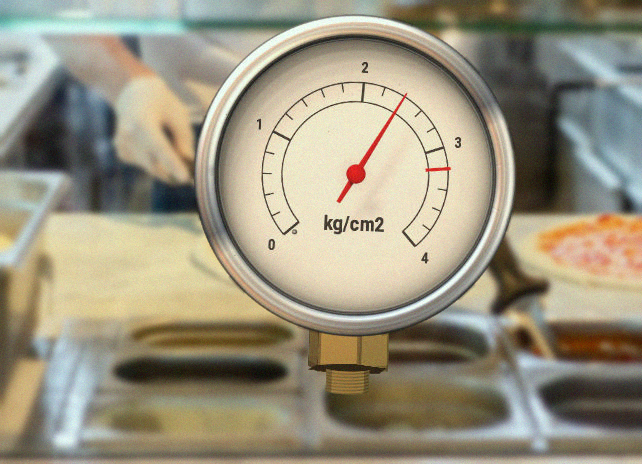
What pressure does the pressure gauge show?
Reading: 2.4 kg/cm²
